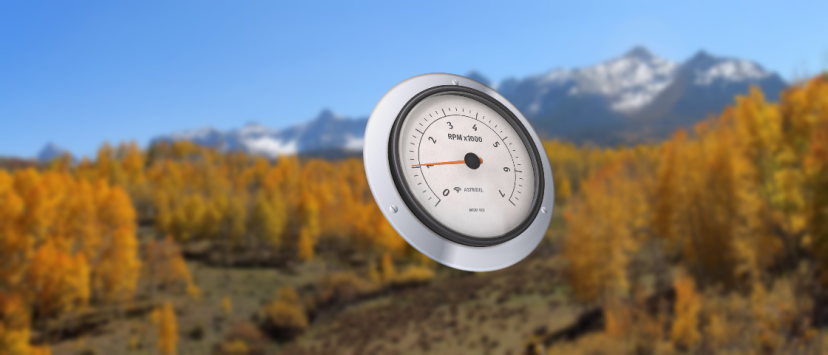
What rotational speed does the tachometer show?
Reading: 1000 rpm
